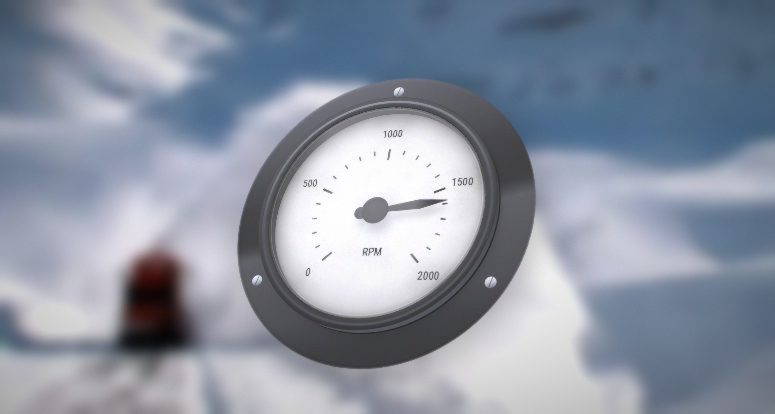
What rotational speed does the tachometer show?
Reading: 1600 rpm
